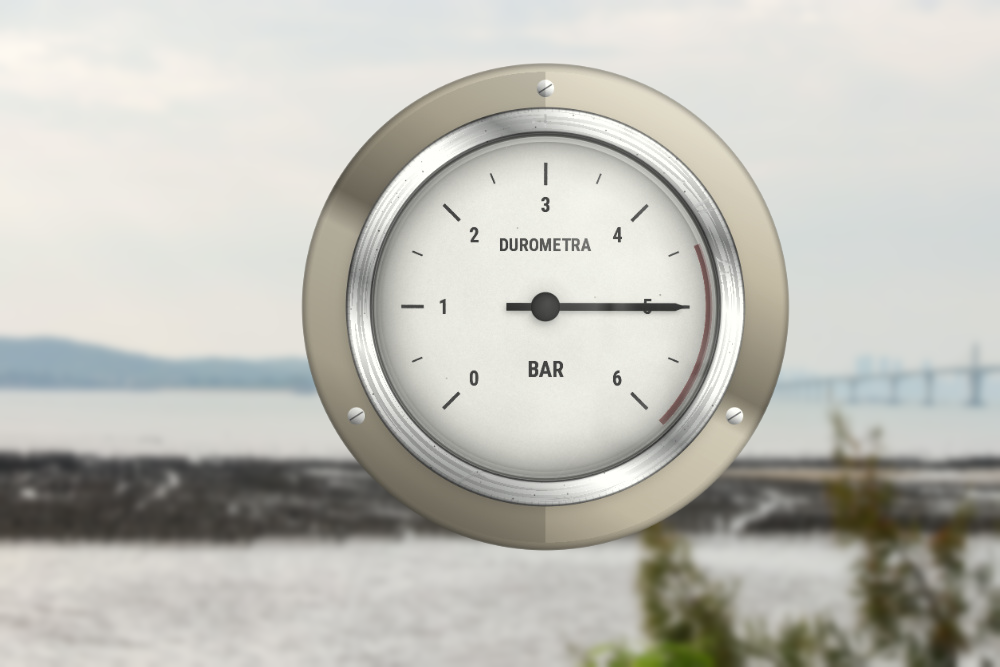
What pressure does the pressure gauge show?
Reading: 5 bar
